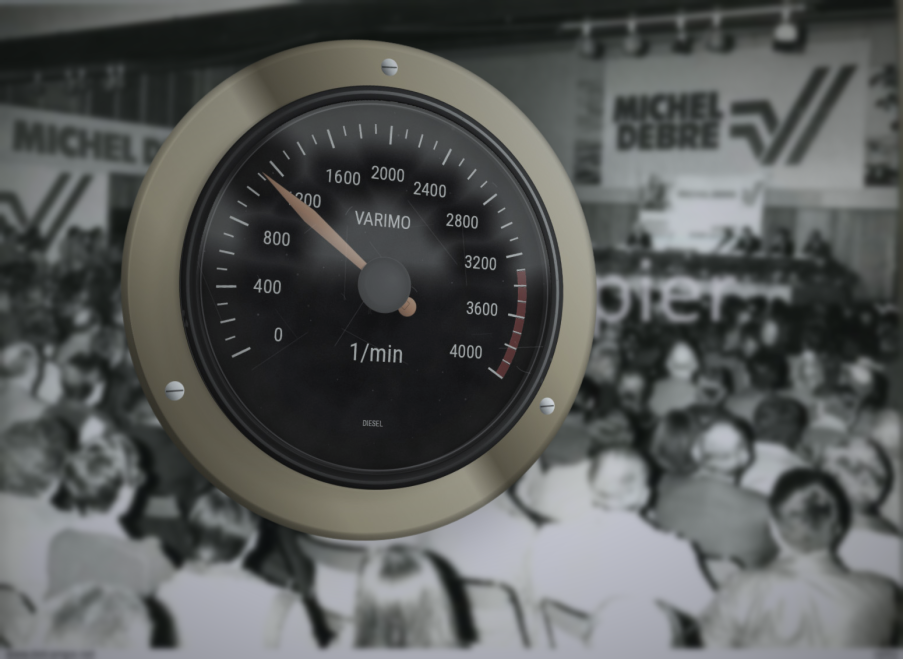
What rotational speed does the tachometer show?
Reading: 1100 rpm
